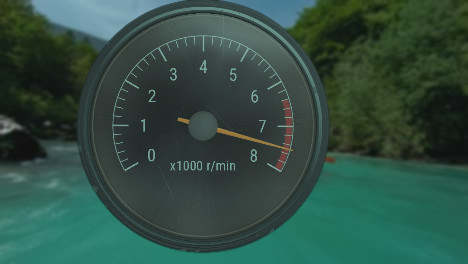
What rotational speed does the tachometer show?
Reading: 7500 rpm
